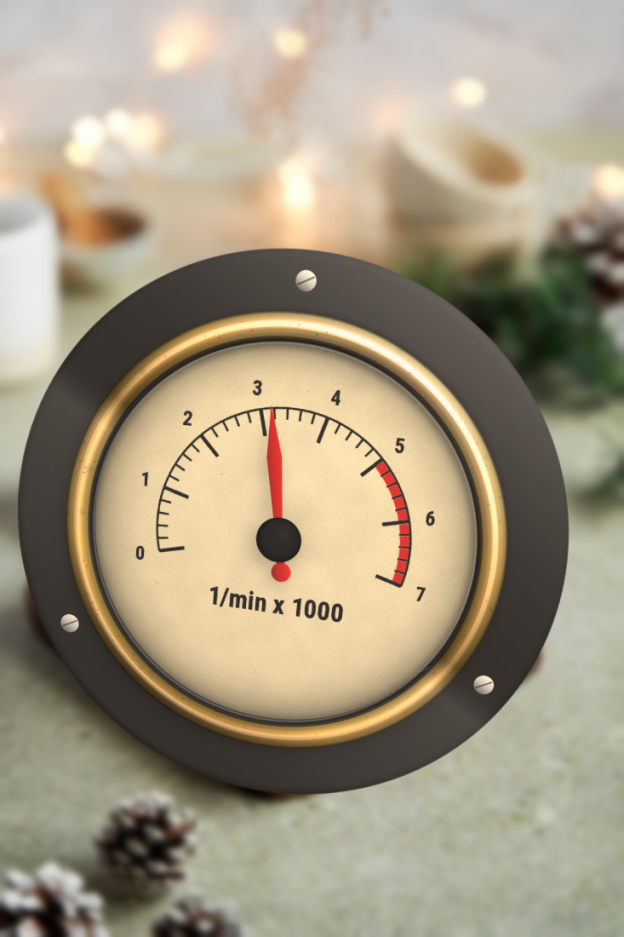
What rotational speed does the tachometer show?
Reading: 3200 rpm
